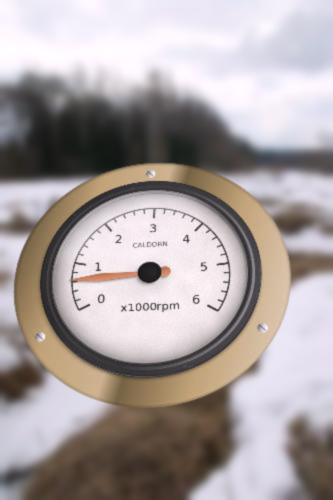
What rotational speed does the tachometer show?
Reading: 600 rpm
